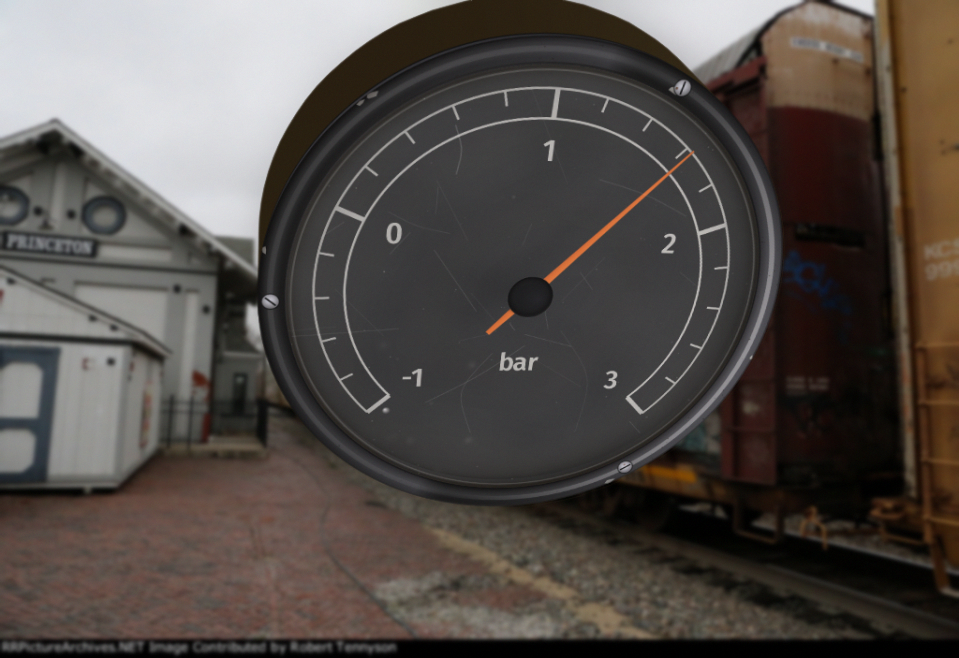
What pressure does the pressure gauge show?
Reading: 1.6 bar
